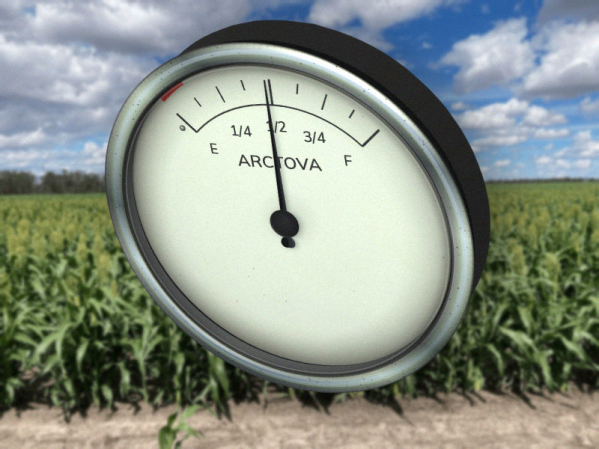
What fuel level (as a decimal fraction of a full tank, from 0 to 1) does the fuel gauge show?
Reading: 0.5
